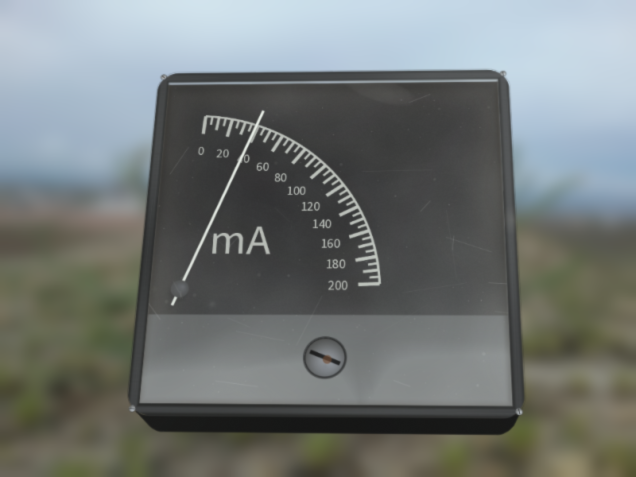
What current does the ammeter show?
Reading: 40 mA
